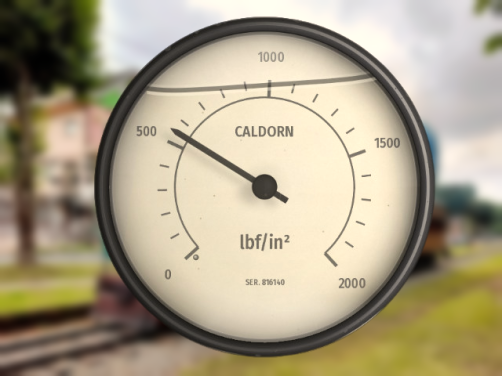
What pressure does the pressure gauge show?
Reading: 550 psi
